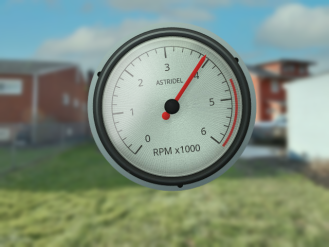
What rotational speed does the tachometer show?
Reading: 3900 rpm
